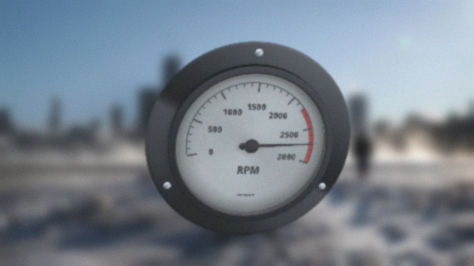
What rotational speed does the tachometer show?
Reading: 2700 rpm
